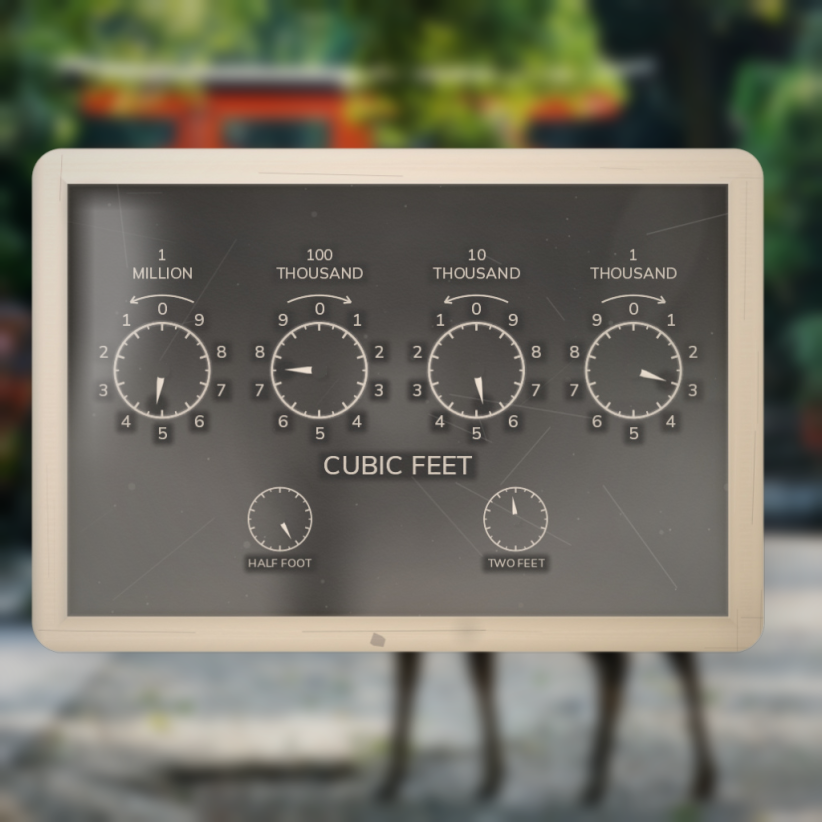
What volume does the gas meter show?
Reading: 475300 ft³
